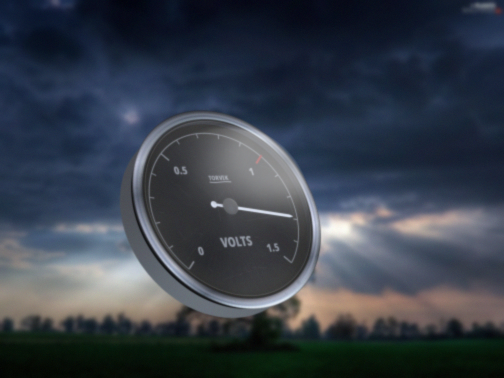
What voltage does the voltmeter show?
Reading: 1.3 V
